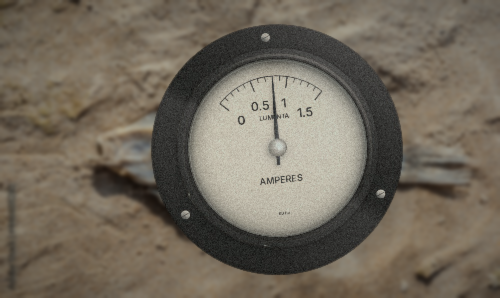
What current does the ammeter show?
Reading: 0.8 A
